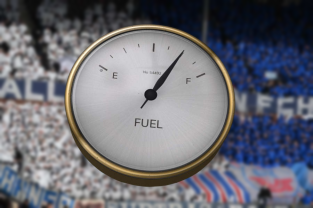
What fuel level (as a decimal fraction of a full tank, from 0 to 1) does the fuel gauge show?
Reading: 0.75
